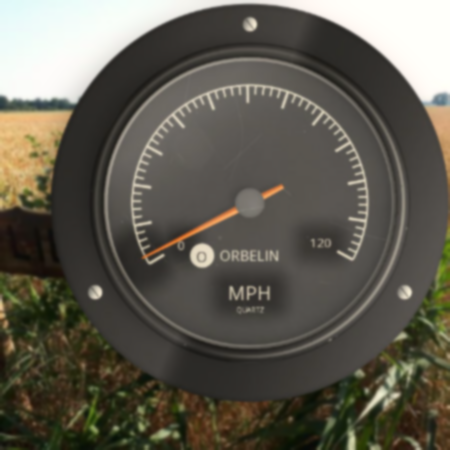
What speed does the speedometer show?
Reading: 2 mph
